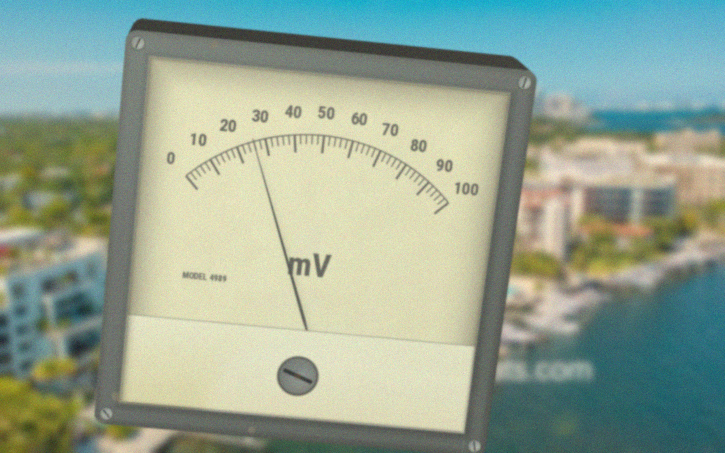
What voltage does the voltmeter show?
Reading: 26 mV
